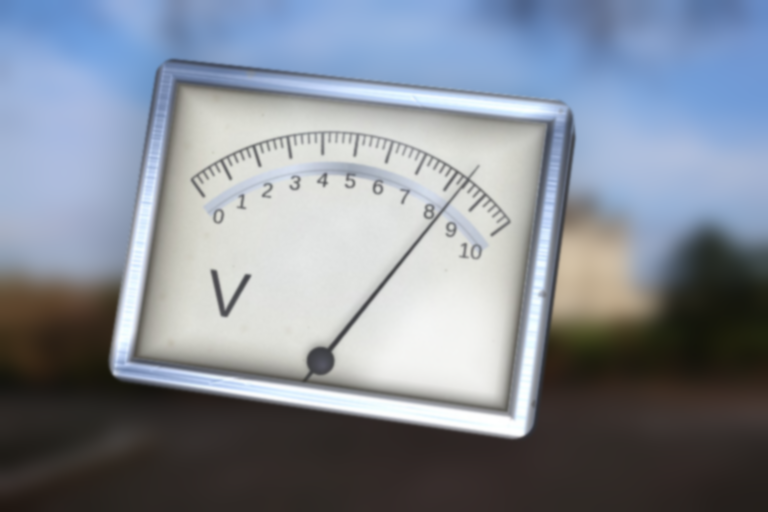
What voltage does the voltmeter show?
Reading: 8.4 V
